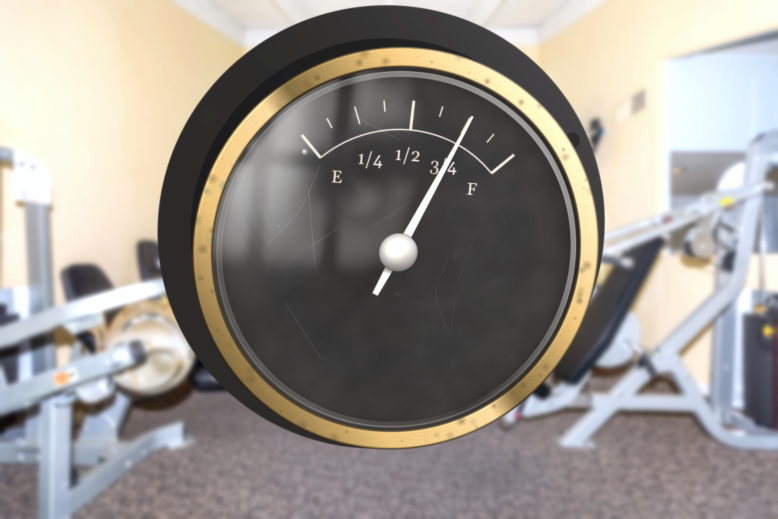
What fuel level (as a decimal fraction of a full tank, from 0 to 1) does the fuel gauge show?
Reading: 0.75
